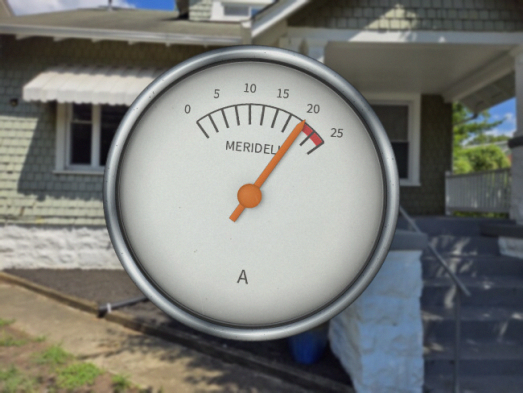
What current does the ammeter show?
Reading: 20 A
